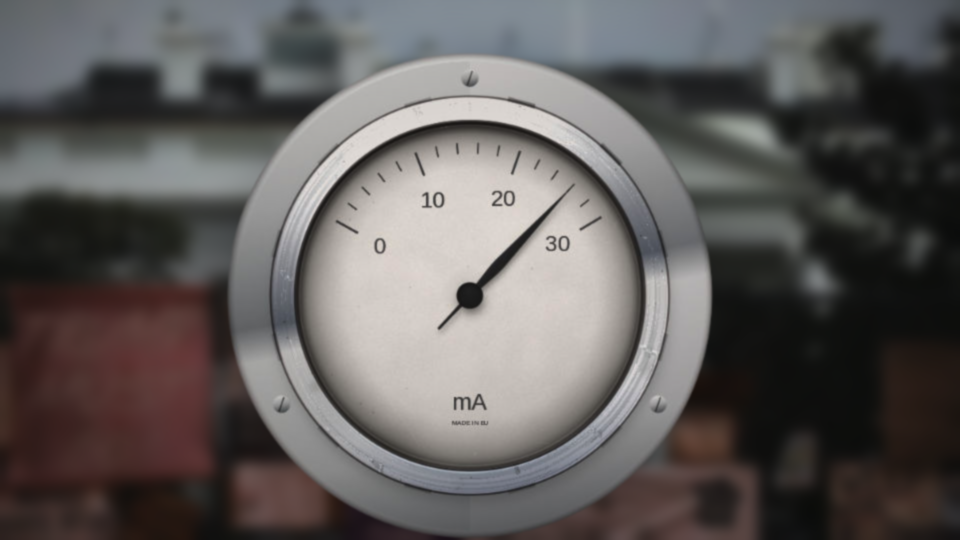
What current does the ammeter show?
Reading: 26 mA
